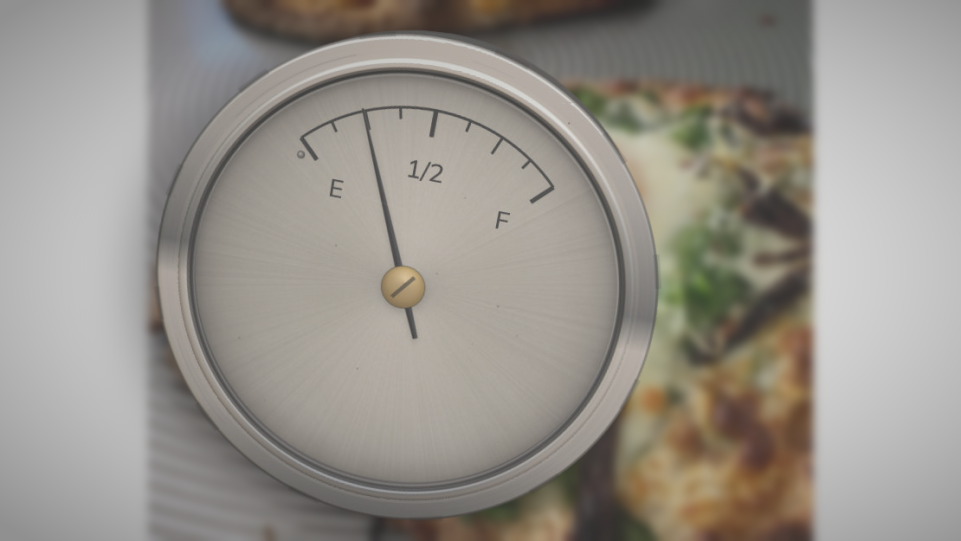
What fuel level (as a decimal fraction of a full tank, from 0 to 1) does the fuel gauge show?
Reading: 0.25
